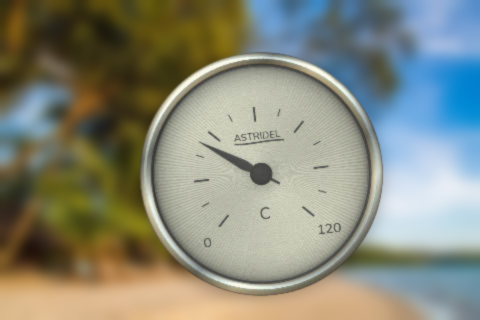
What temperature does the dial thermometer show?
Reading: 35 °C
